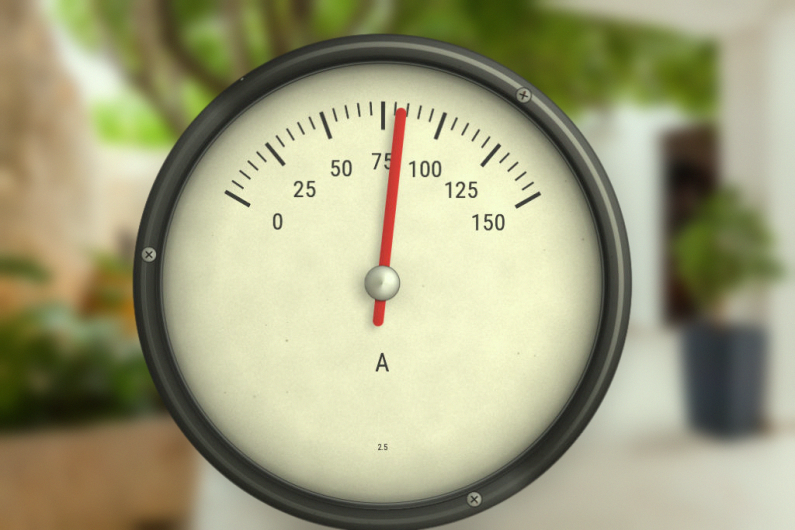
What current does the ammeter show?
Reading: 82.5 A
